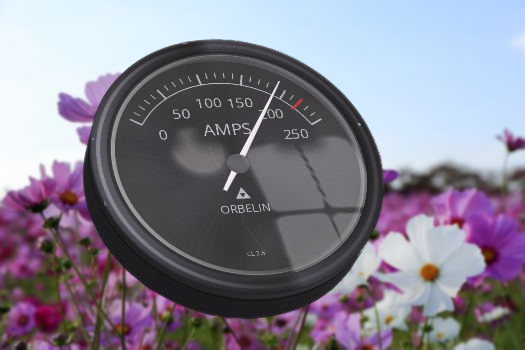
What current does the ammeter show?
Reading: 190 A
